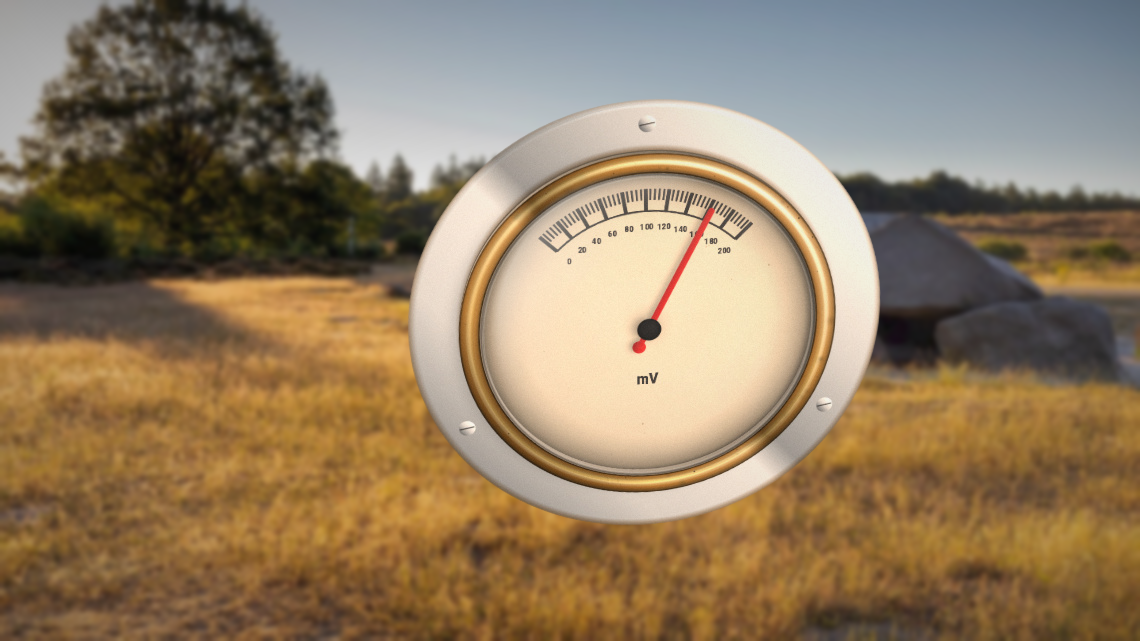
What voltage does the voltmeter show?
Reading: 160 mV
